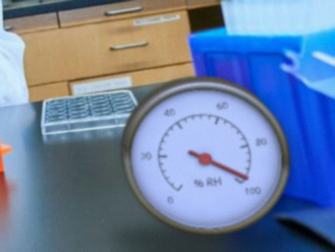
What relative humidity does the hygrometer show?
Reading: 96 %
